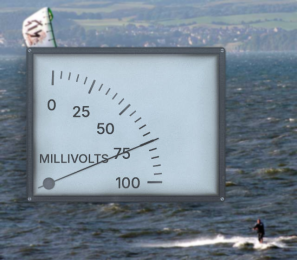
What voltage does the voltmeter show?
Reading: 75 mV
